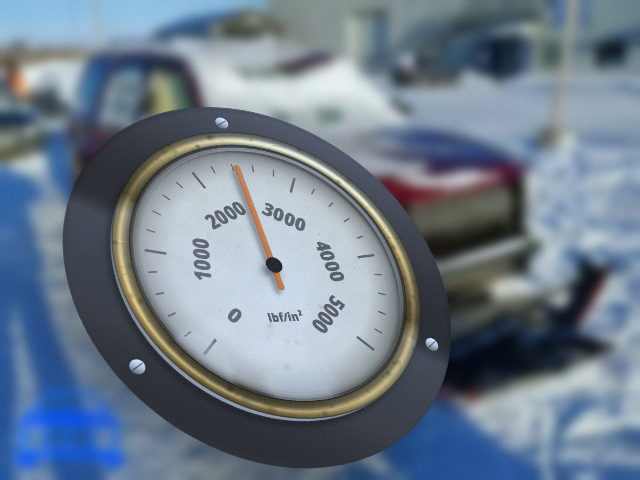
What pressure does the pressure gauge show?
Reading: 2400 psi
